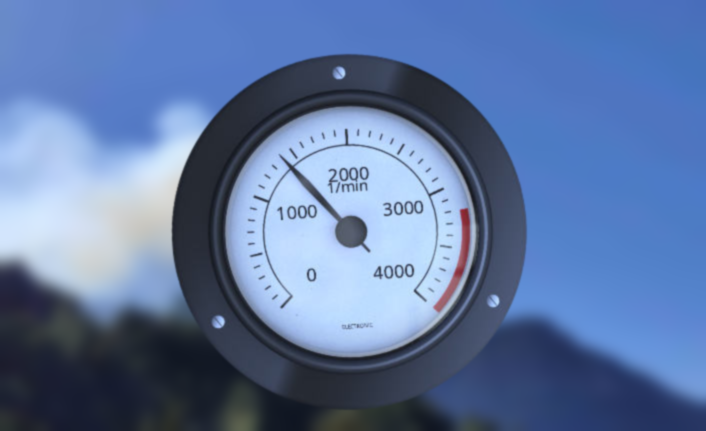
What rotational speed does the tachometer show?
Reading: 1400 rpm
